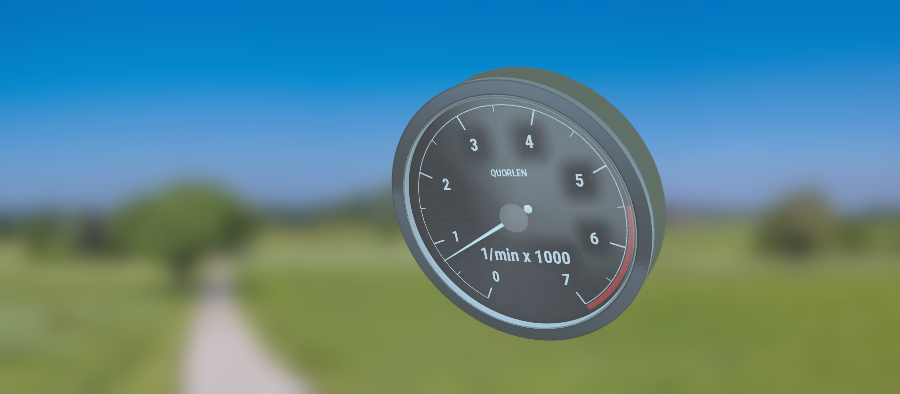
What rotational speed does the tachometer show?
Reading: 750 rpm
